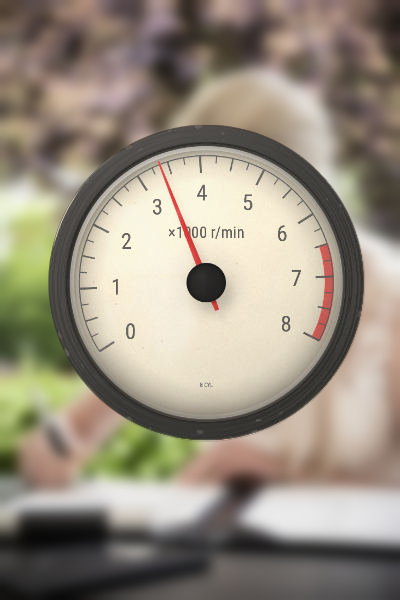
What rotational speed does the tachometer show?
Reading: 3375 rpm
